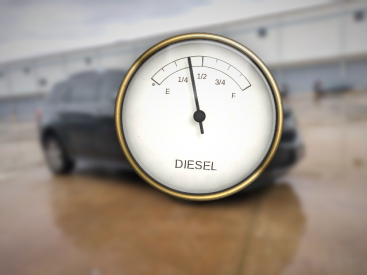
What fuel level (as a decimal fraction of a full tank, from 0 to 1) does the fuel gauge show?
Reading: 0.375
